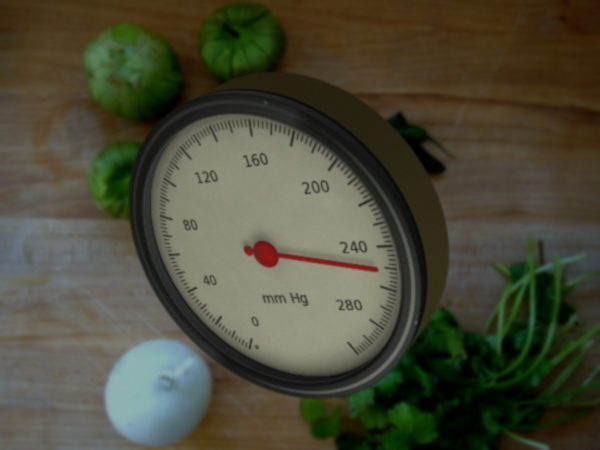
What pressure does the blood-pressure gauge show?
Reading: 250 mmHg
